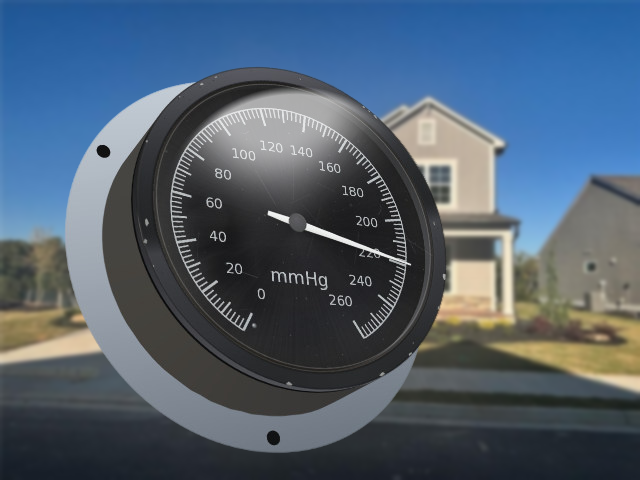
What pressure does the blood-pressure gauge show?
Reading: 220 mmHg
